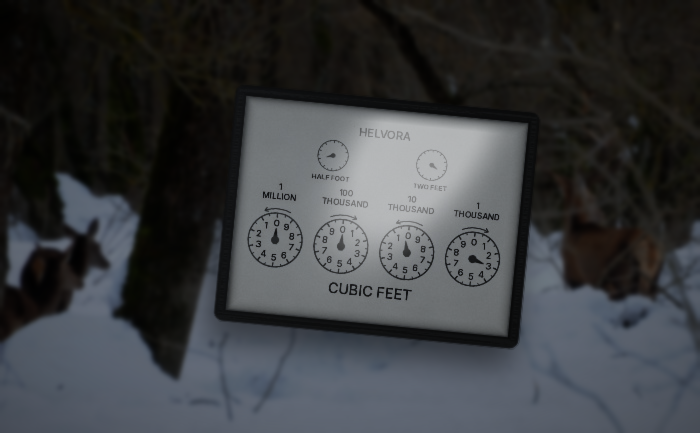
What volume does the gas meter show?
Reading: 300 ft³
